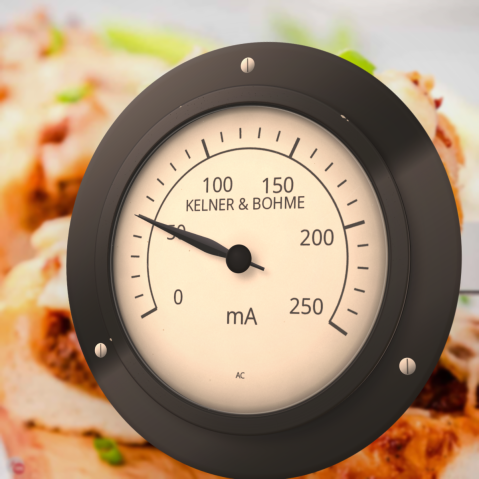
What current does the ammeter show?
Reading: 50 mA
